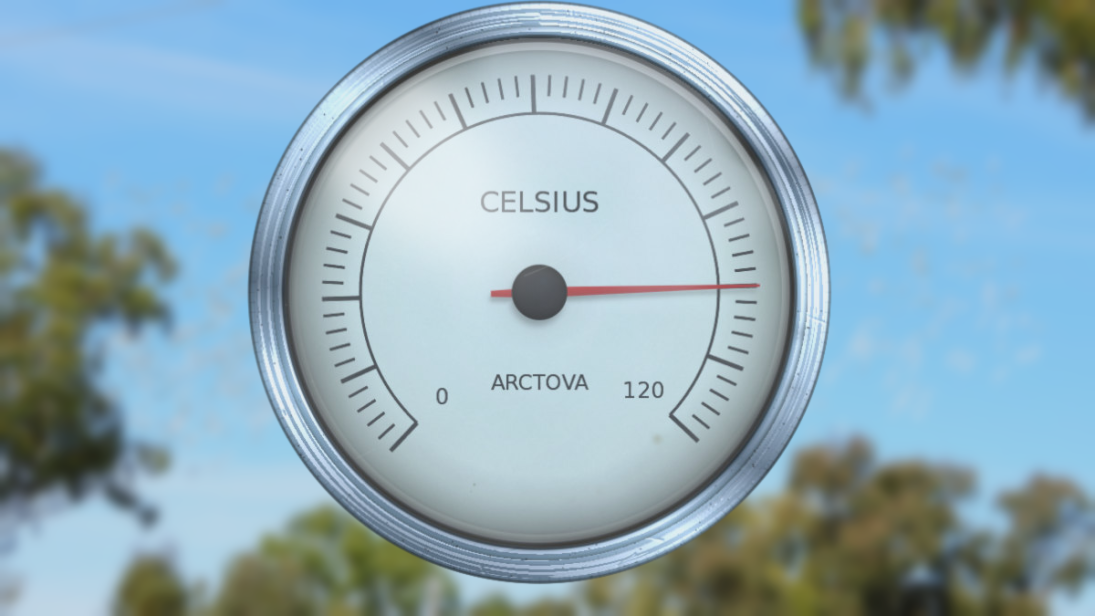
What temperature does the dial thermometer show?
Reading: 100 °C
